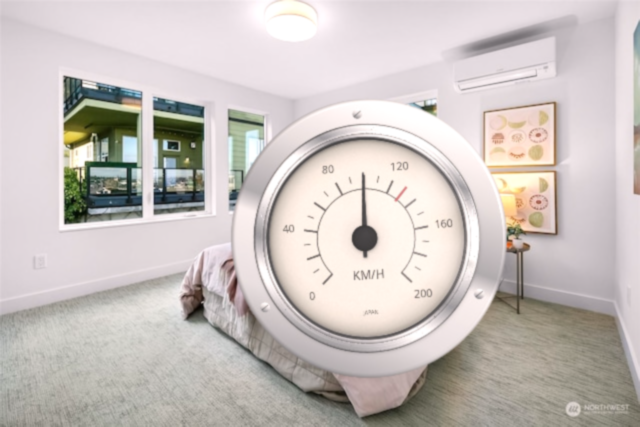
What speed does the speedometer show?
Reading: 100 km/h
